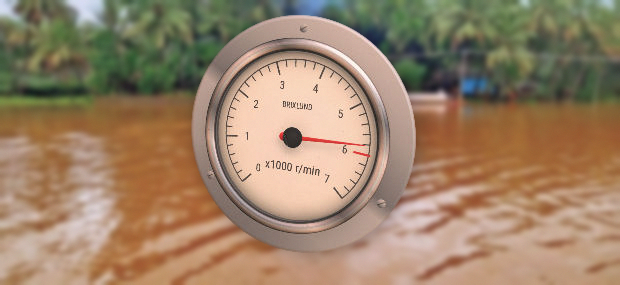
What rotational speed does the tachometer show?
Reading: 5800 rpm
